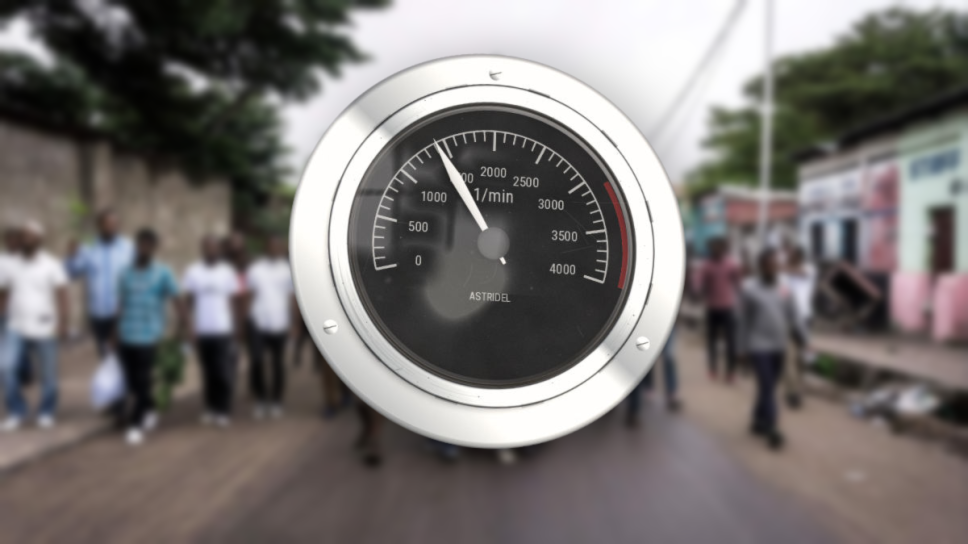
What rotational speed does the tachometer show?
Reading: 1400 rpm
